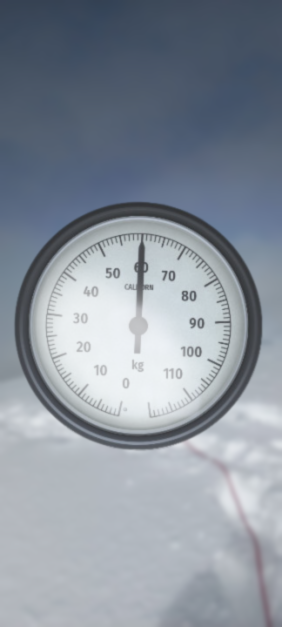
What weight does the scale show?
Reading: 60 kg
